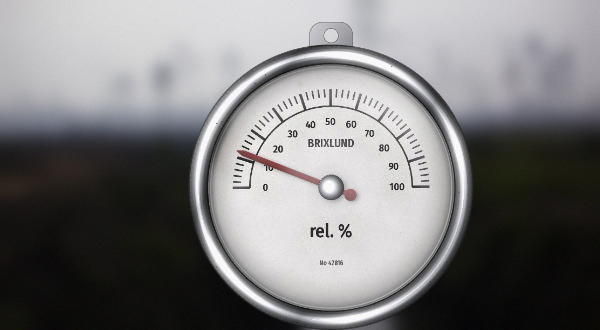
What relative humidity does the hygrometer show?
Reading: 12 %
